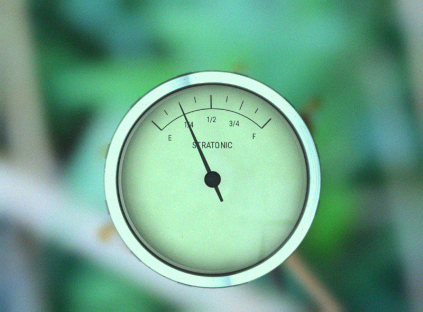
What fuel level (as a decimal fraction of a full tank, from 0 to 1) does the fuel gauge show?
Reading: 0.25
